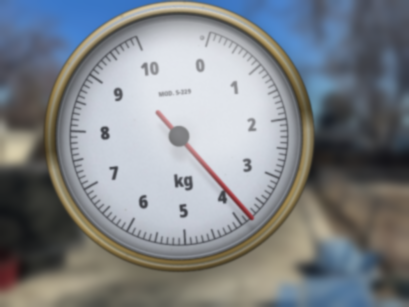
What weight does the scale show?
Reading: 3.8 kg
